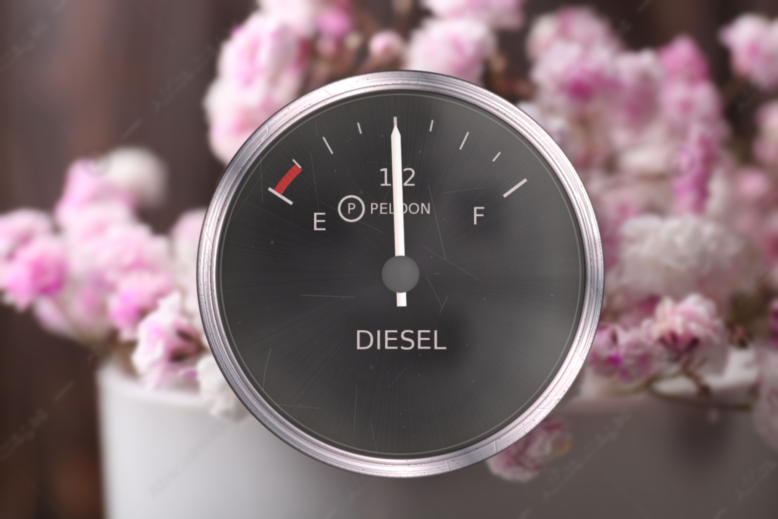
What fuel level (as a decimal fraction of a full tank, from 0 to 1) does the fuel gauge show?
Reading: 0.5
